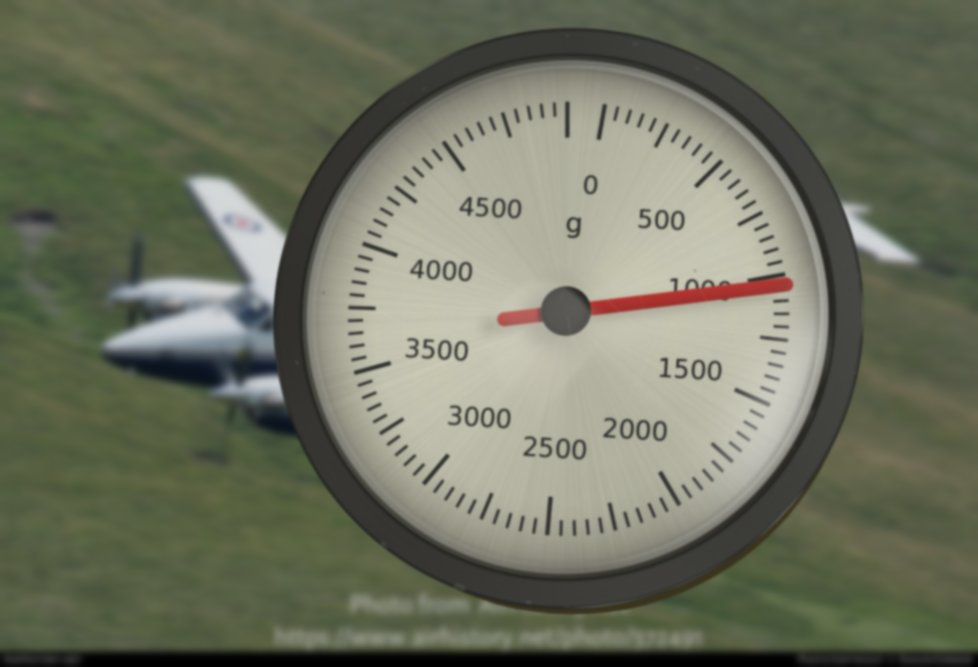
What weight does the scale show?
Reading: 1050 g
